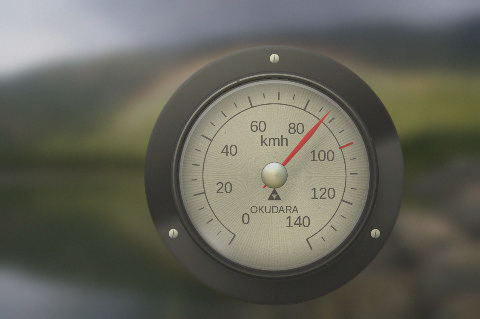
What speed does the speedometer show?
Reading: 87.5 km/h
